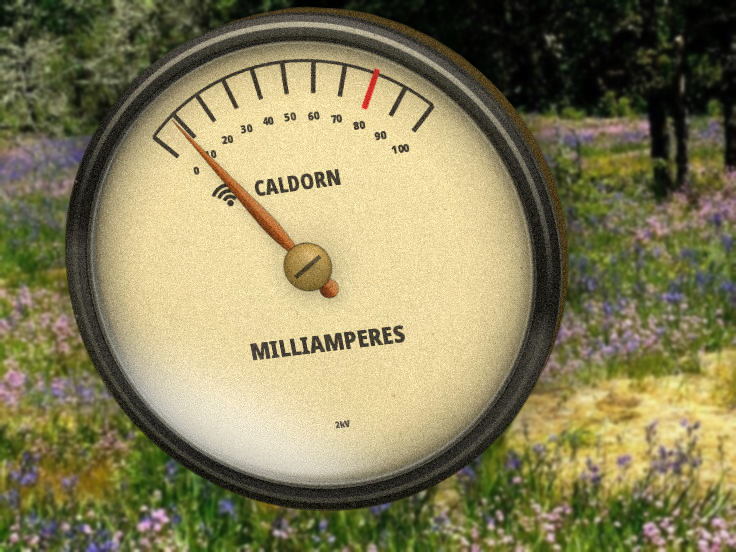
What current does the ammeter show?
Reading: 10 mA
